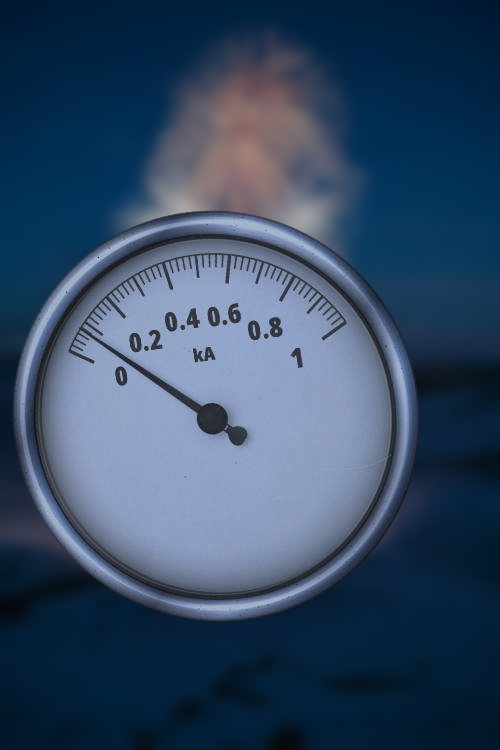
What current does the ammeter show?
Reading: 0.08 kA
